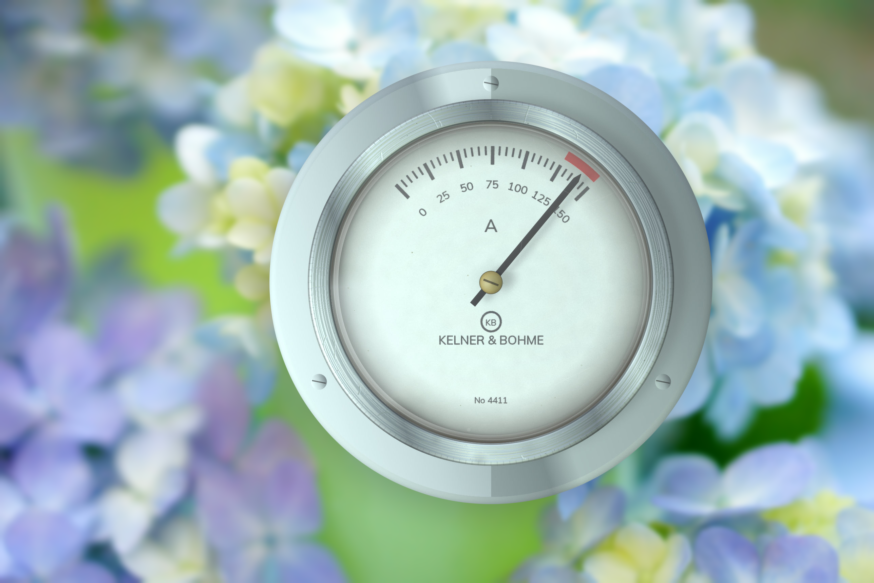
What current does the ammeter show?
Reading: 140 A
